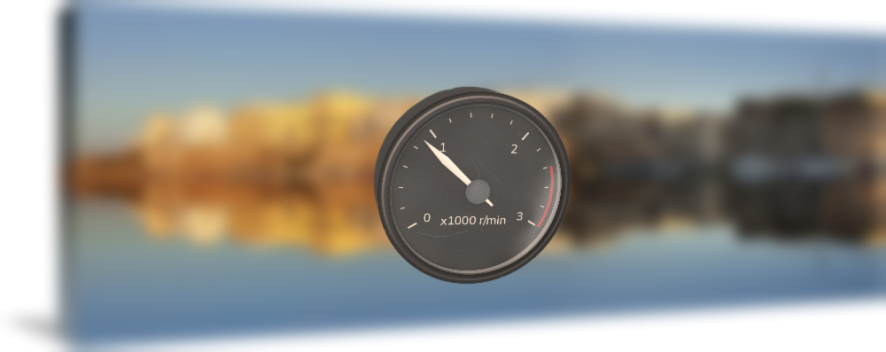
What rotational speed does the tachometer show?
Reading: 900 rpm
